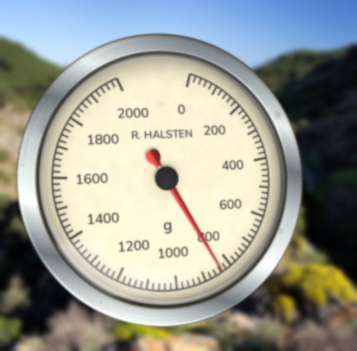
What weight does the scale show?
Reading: 840 g
